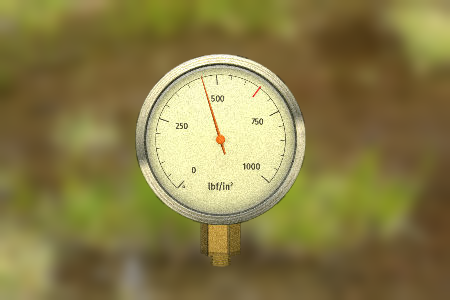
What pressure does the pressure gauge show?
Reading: 450 psi
